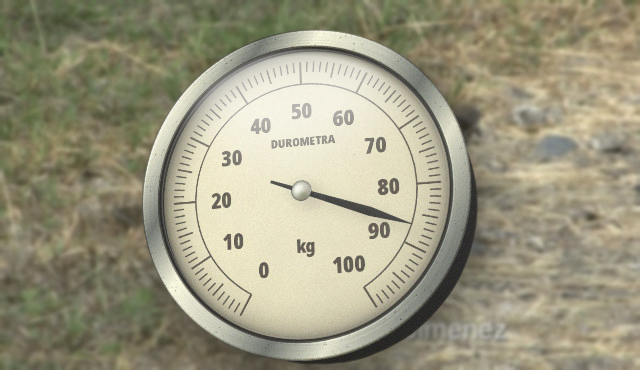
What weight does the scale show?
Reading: 87 kg
